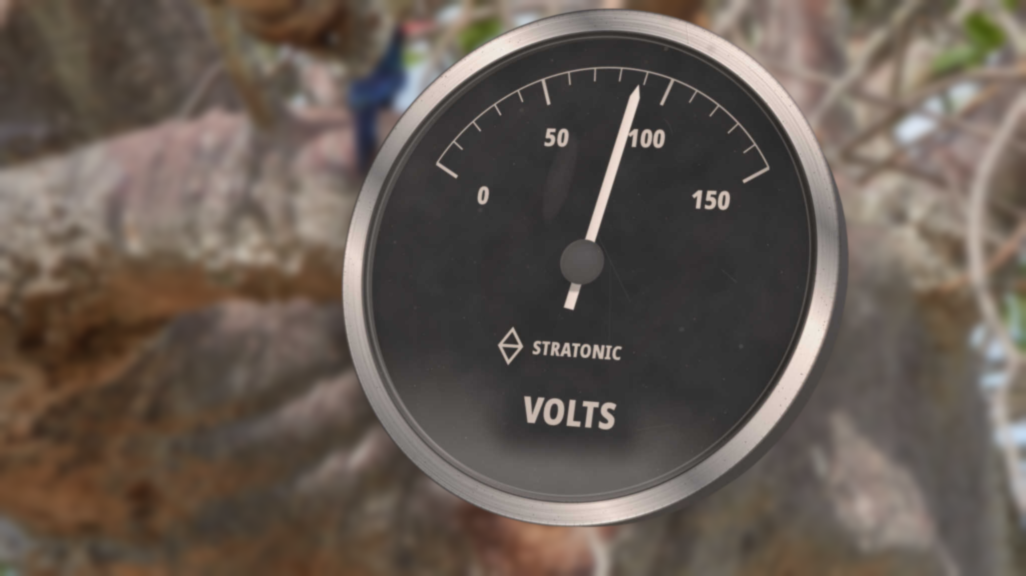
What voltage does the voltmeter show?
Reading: 90 V
